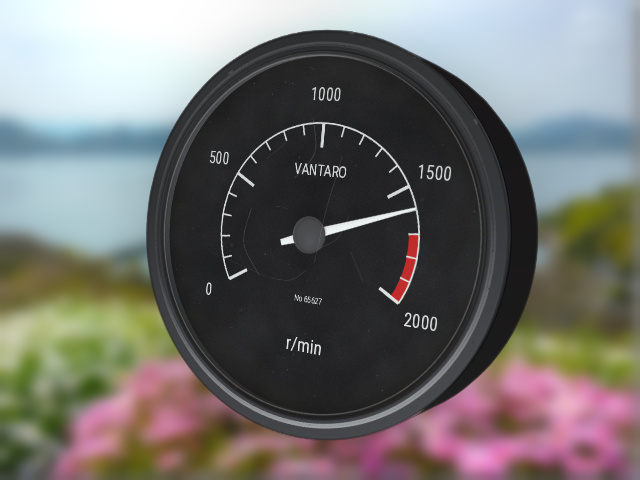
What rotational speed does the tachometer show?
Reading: 1600 rpm
